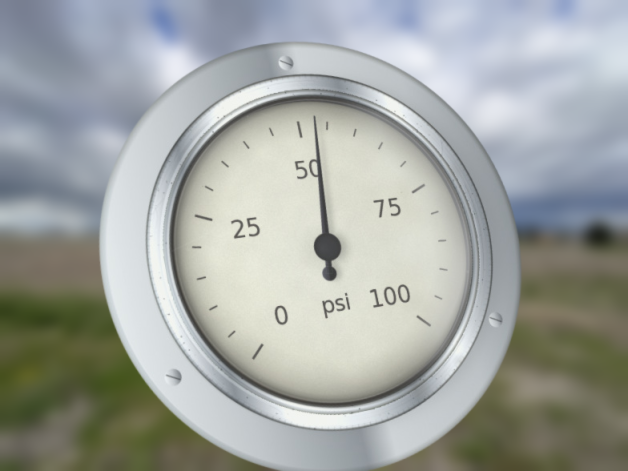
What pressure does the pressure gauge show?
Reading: 52.5 psi
